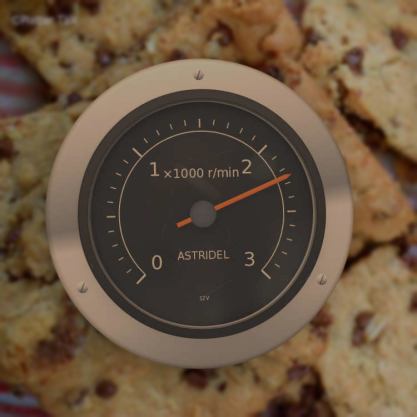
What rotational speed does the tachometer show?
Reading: 2250 rpm
